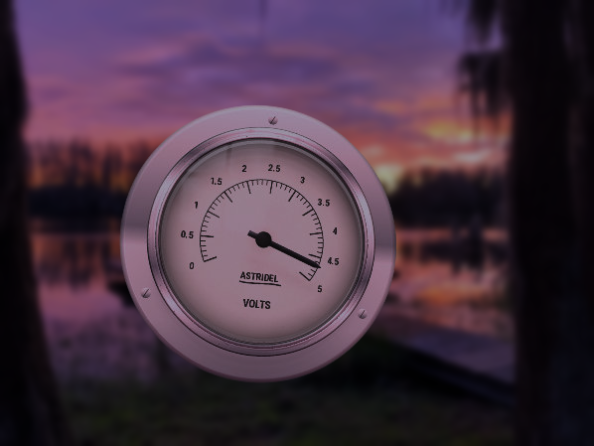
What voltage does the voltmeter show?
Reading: 4.7 V
